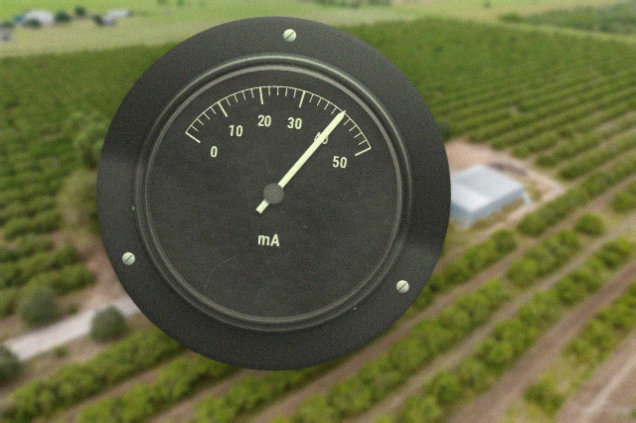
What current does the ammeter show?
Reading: 40 mA
